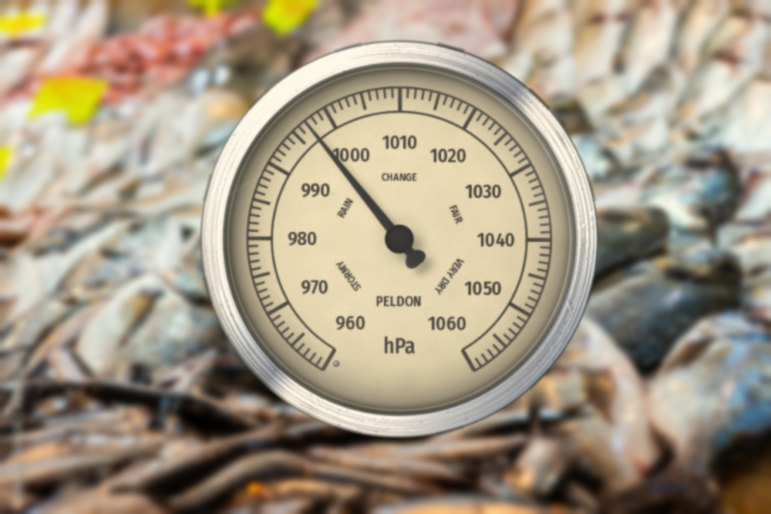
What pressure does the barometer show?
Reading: 997 hPa
